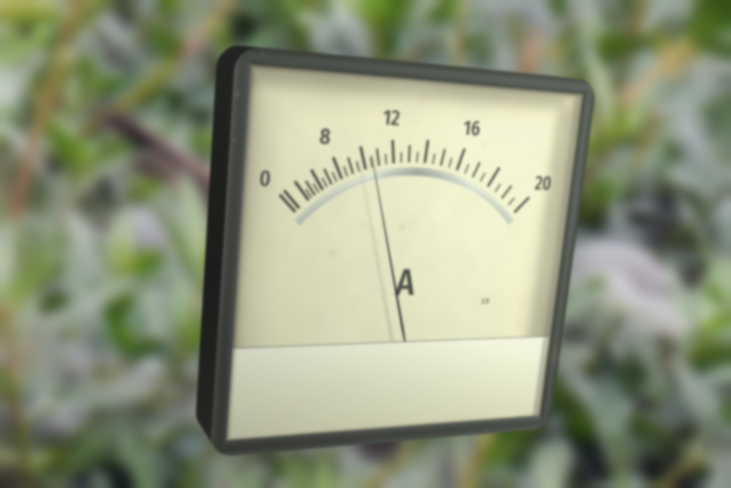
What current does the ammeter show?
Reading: 10.5 A
